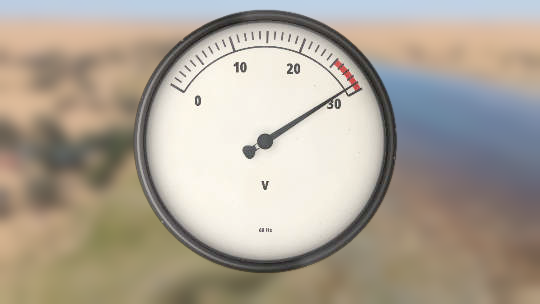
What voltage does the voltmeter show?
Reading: 29 V
